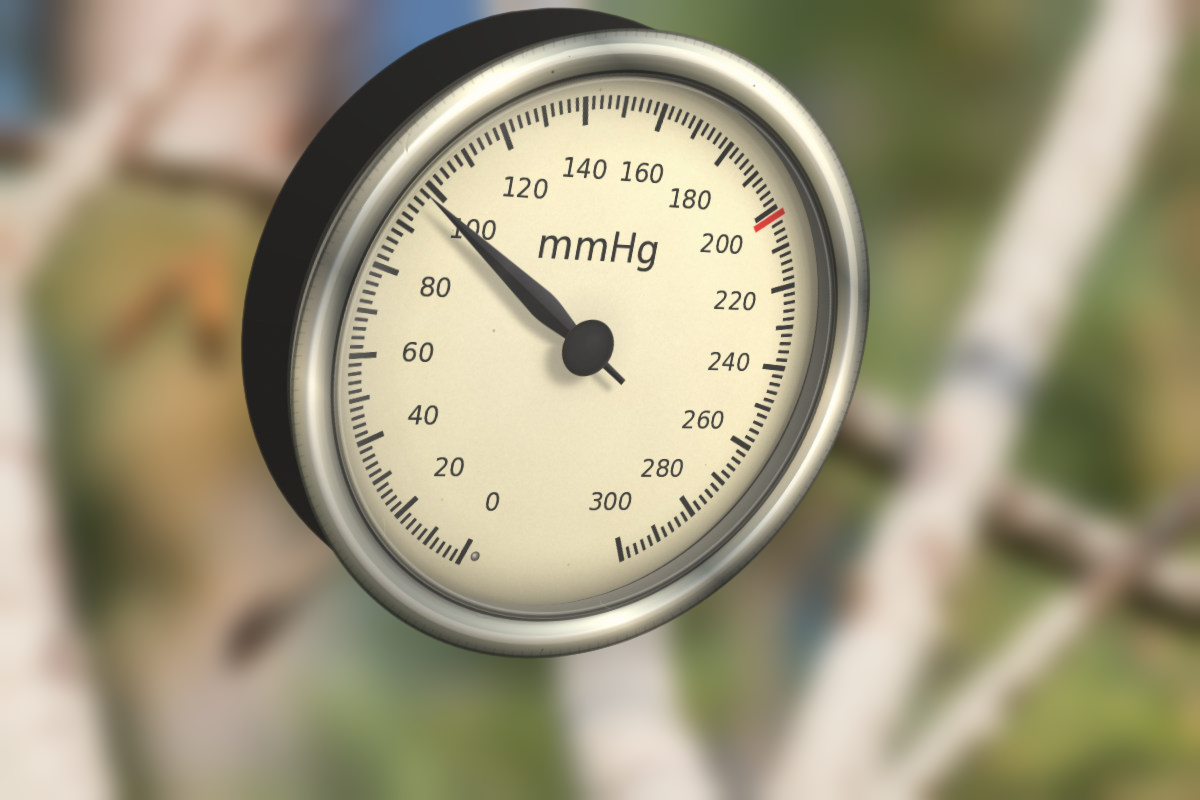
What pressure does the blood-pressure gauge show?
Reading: 98 mmHg
